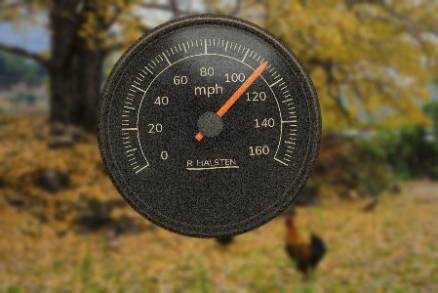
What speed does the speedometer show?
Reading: 110 mph
